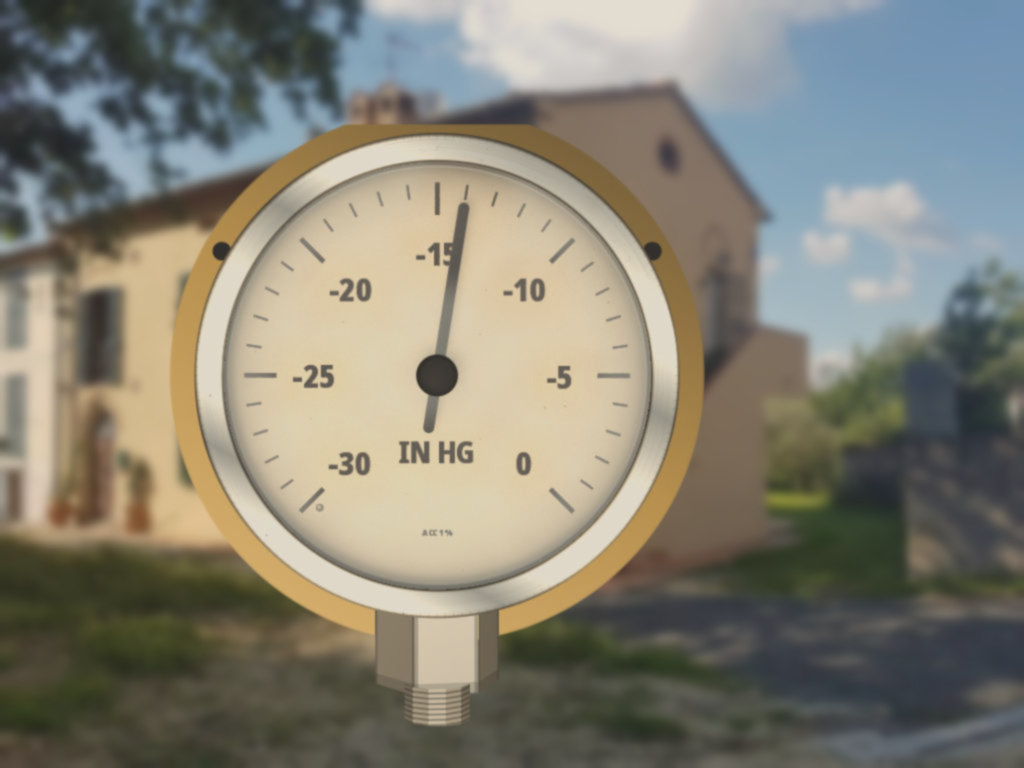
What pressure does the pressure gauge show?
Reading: -14 inHg
